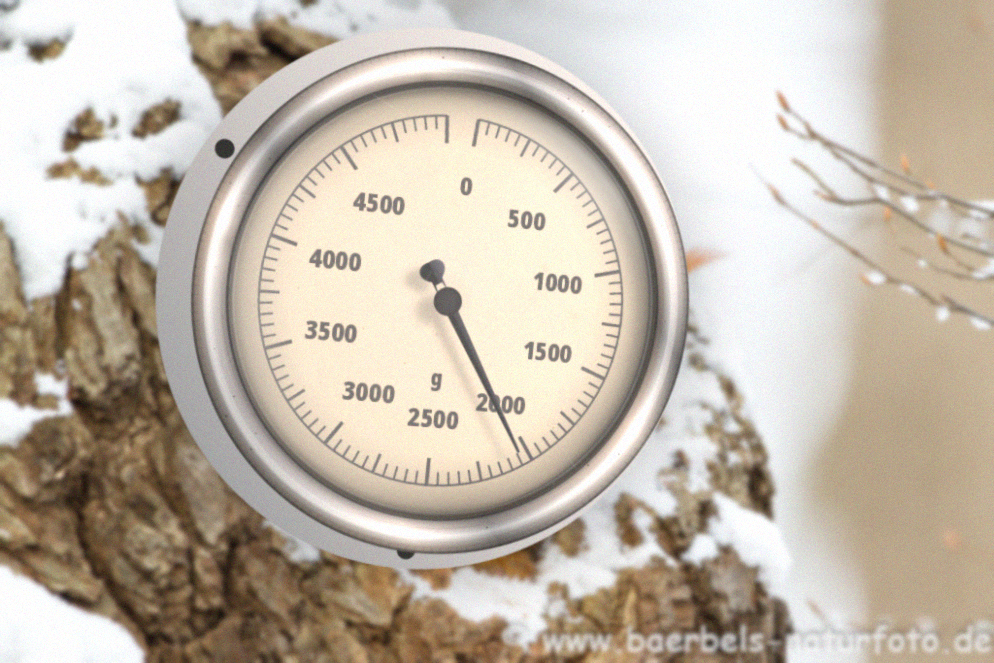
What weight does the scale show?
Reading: 2050 g
